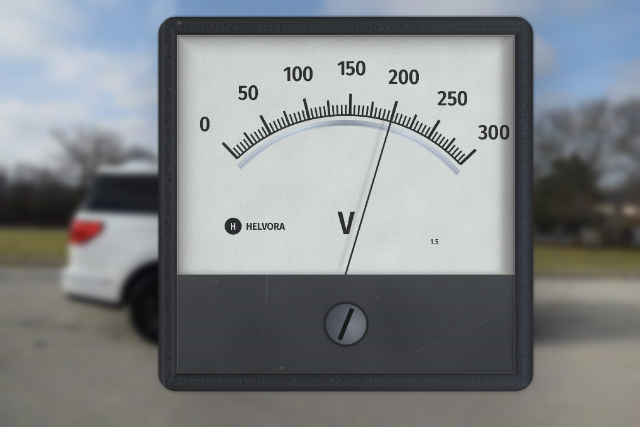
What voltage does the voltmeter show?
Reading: 200 V
